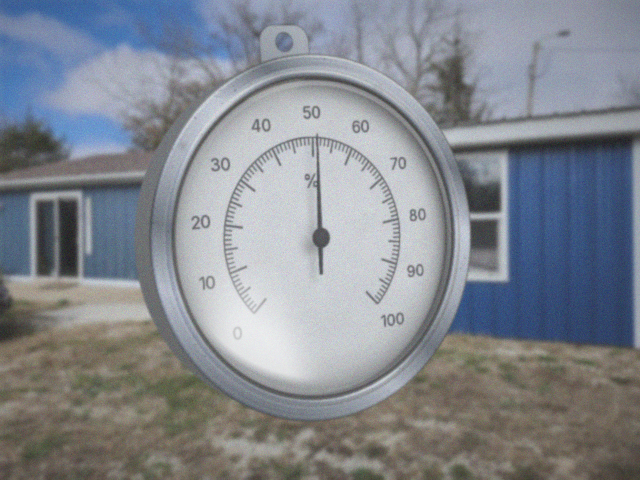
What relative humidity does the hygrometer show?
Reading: 50 %
